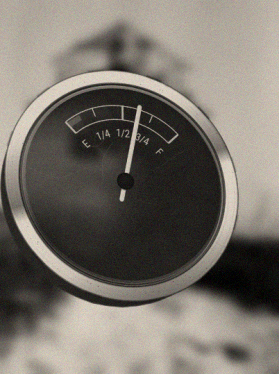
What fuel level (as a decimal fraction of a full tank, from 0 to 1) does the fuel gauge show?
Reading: 0.625
